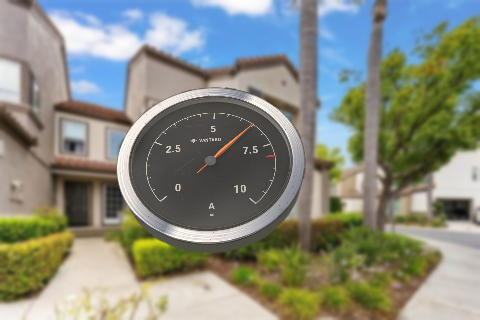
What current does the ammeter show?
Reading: 6.5 A
